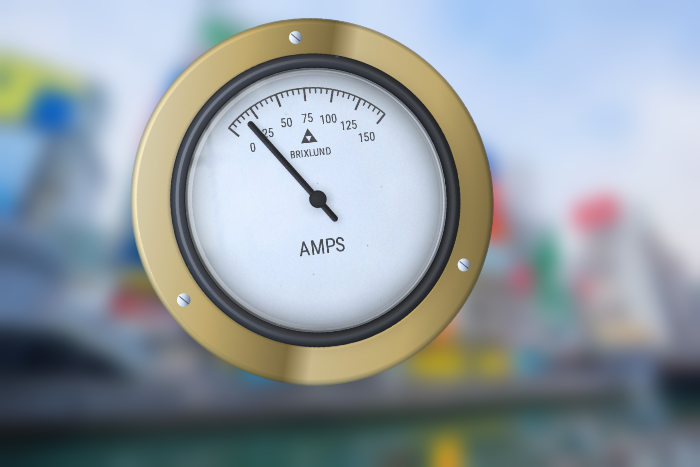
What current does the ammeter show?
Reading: 15 A
